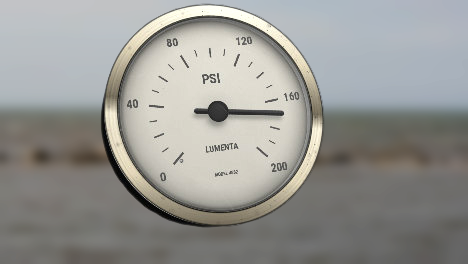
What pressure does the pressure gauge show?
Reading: 170 psi
